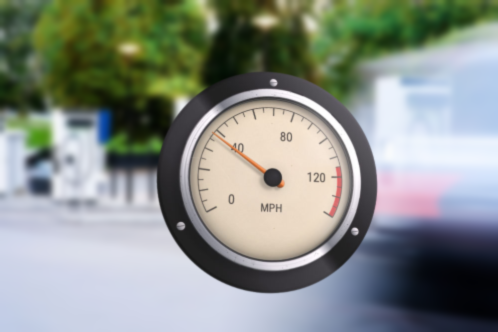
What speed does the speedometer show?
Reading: 37.5 mph
